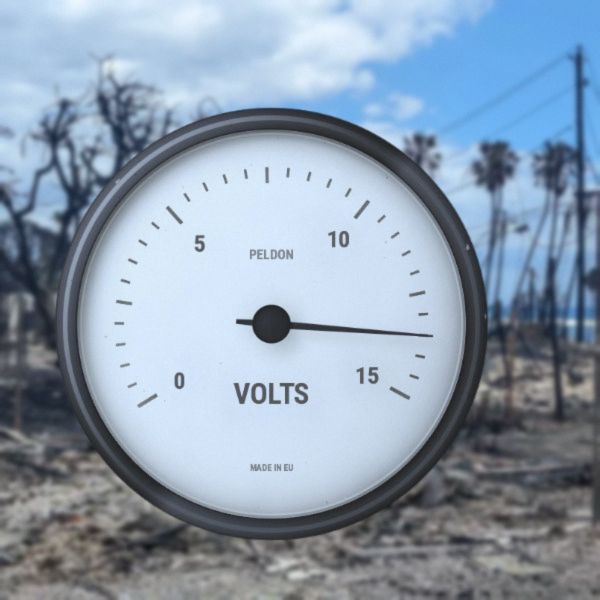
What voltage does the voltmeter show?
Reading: 13.5 V
